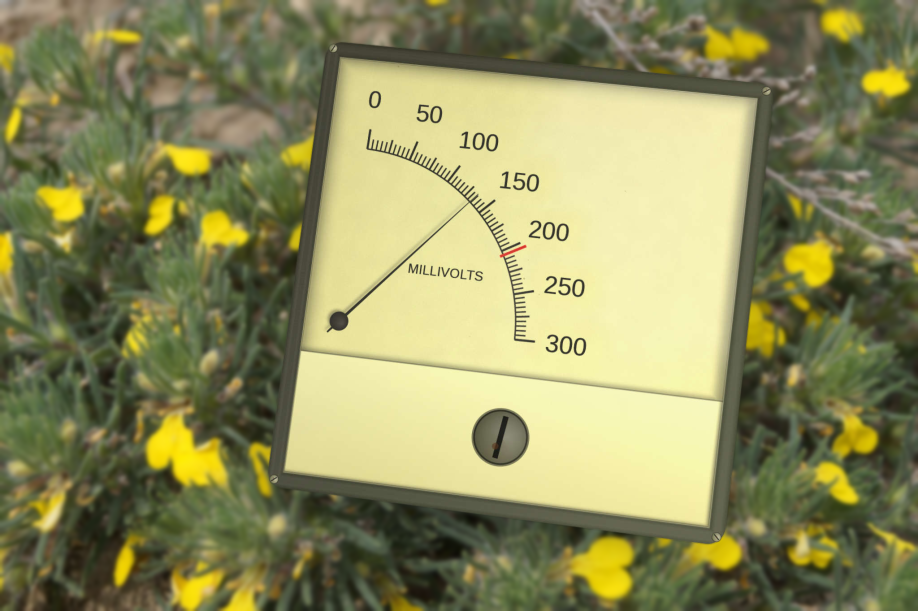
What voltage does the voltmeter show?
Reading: 135 mV
